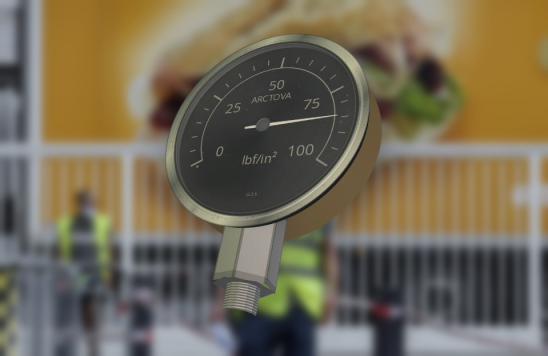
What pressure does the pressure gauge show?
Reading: 85 psi
